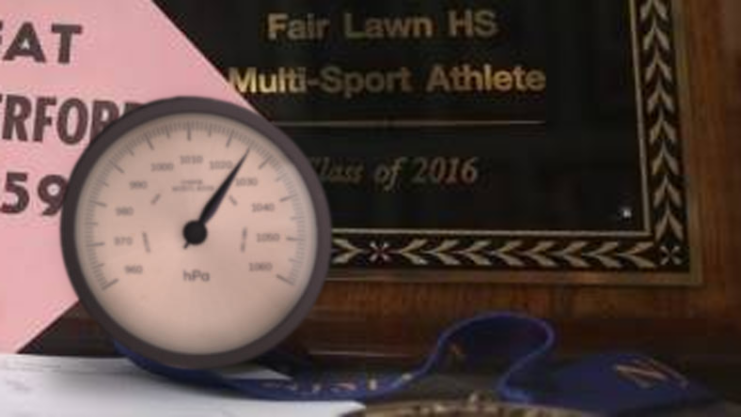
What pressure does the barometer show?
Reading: 1025 hPa
